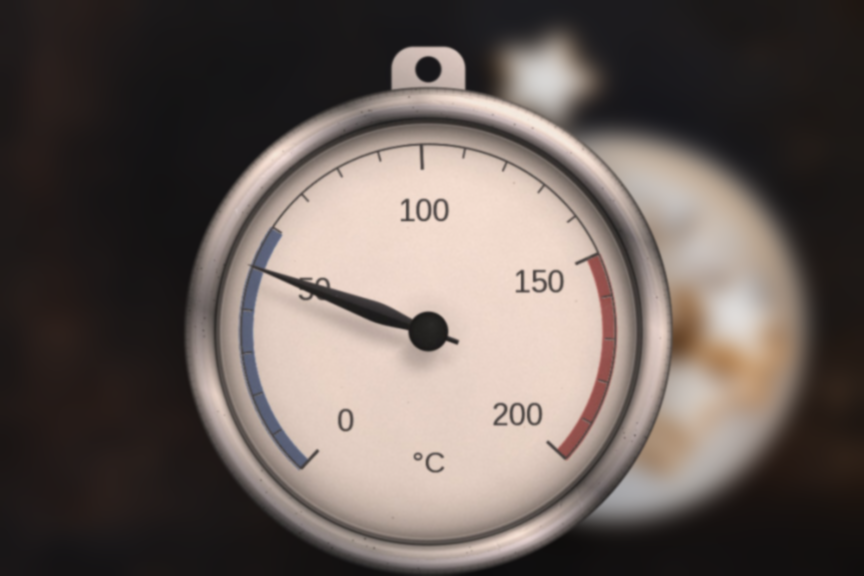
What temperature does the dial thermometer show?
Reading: 50 °C
